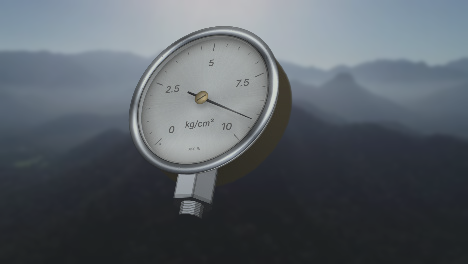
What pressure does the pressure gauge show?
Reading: 9.25 kg/cm²
